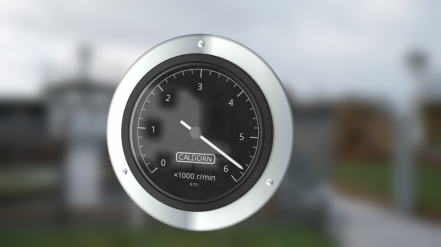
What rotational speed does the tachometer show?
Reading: 5700 rpm
